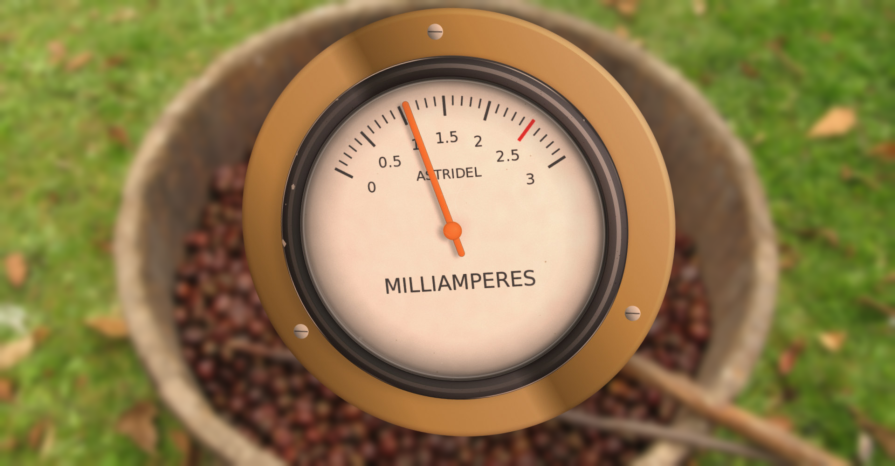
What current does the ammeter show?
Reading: 1.1 mA
